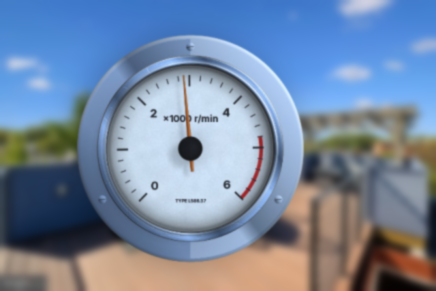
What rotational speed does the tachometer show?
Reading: 2900 rpm
